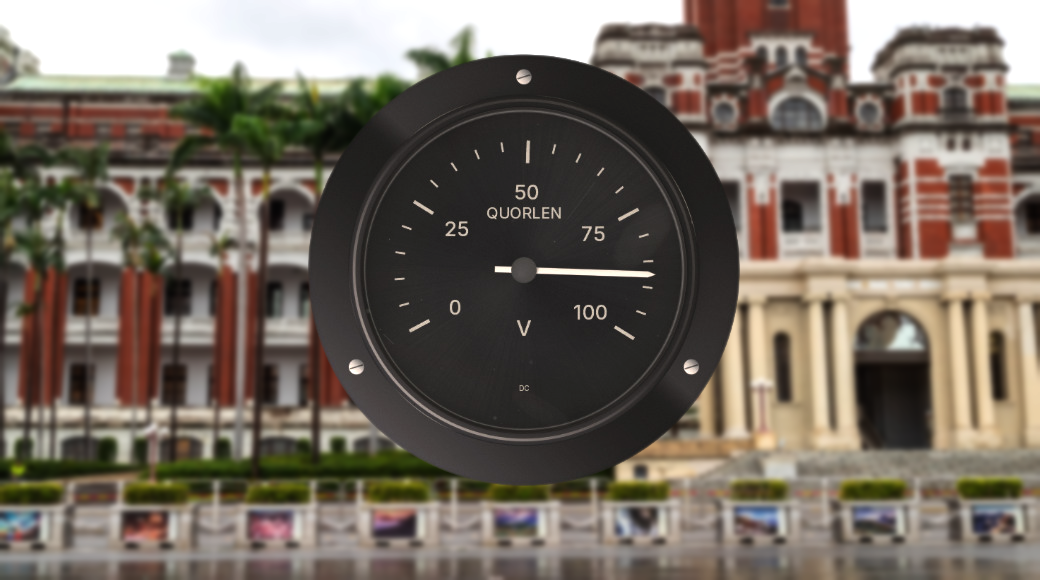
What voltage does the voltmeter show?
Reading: 87.5 V
